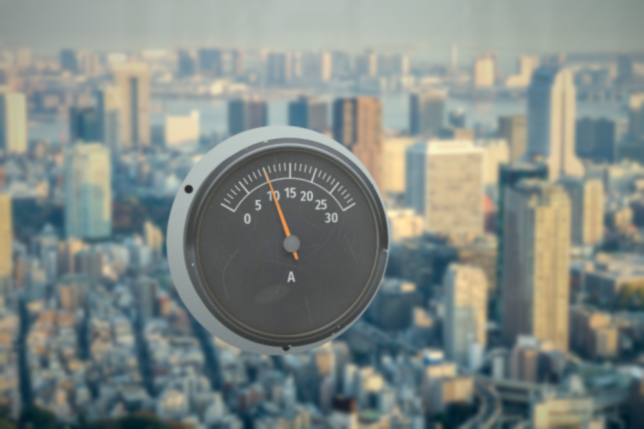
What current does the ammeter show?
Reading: 10 A
